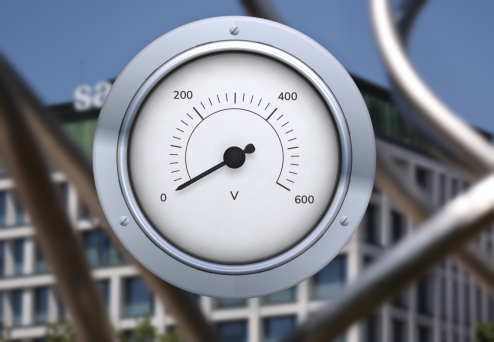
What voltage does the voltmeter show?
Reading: 0 V
